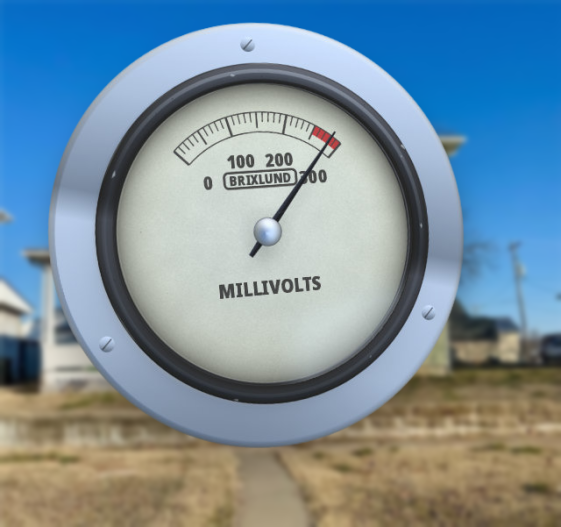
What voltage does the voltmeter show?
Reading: 280 mV
